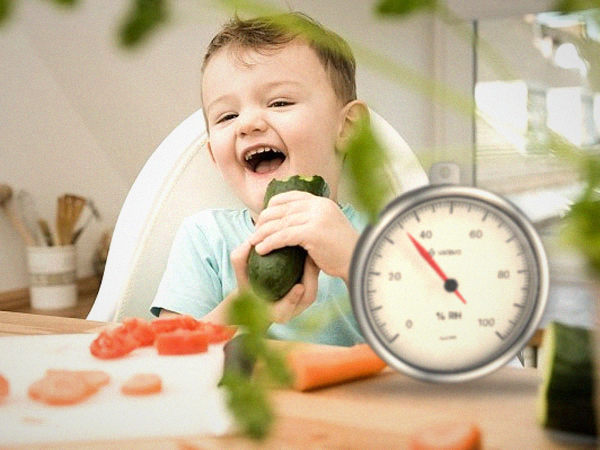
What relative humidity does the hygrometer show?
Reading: 35 %
